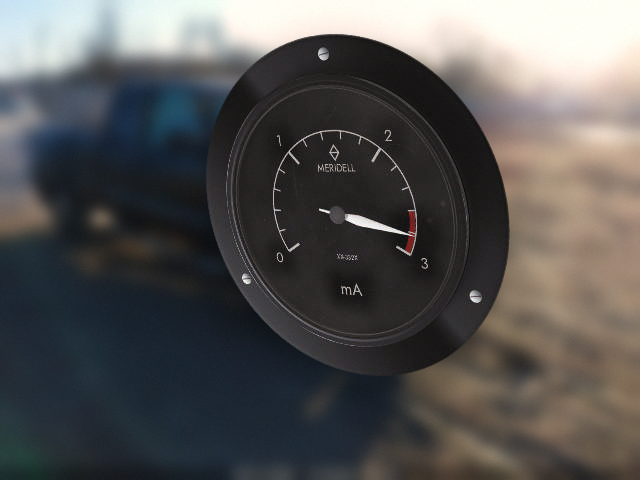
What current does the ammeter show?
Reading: 2.8 mA
